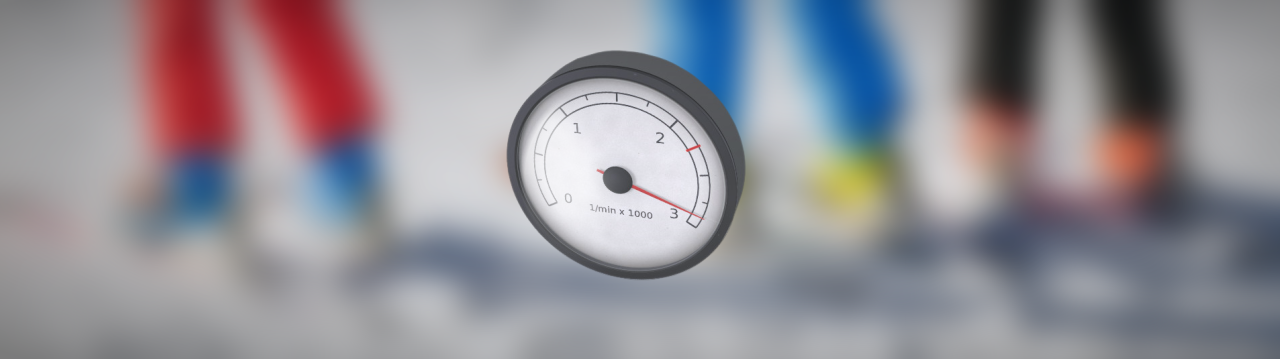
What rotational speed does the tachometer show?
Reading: 2875 rpm
